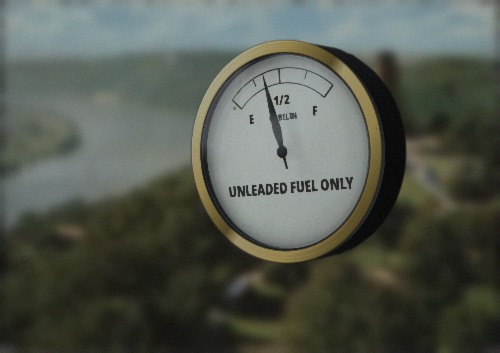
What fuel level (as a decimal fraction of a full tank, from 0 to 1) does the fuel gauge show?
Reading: 0.375
